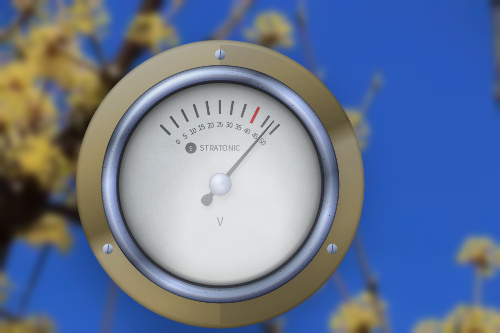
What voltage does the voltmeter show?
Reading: 47.5 V
